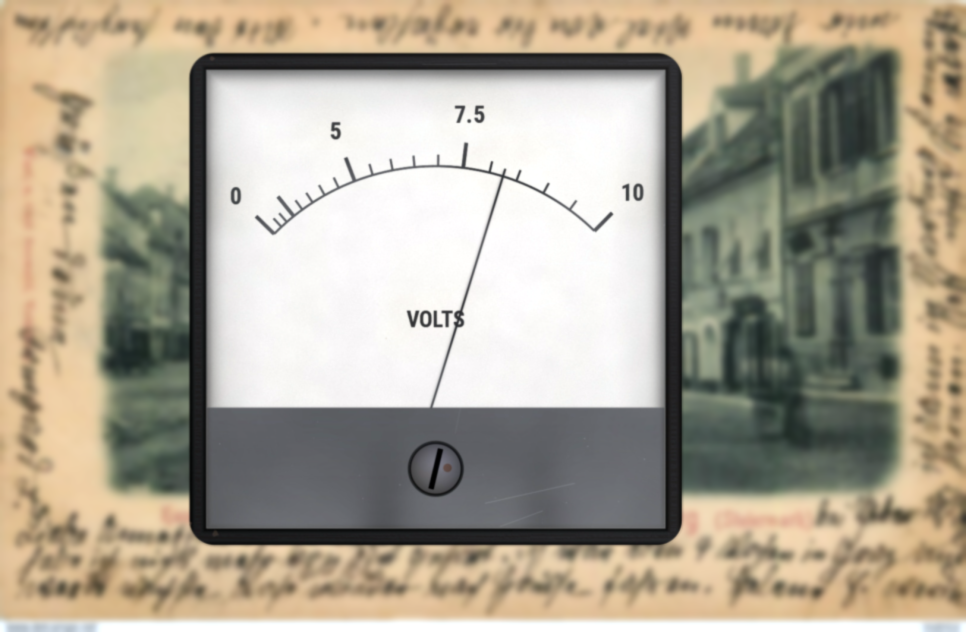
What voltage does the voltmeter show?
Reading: 8.25 V
